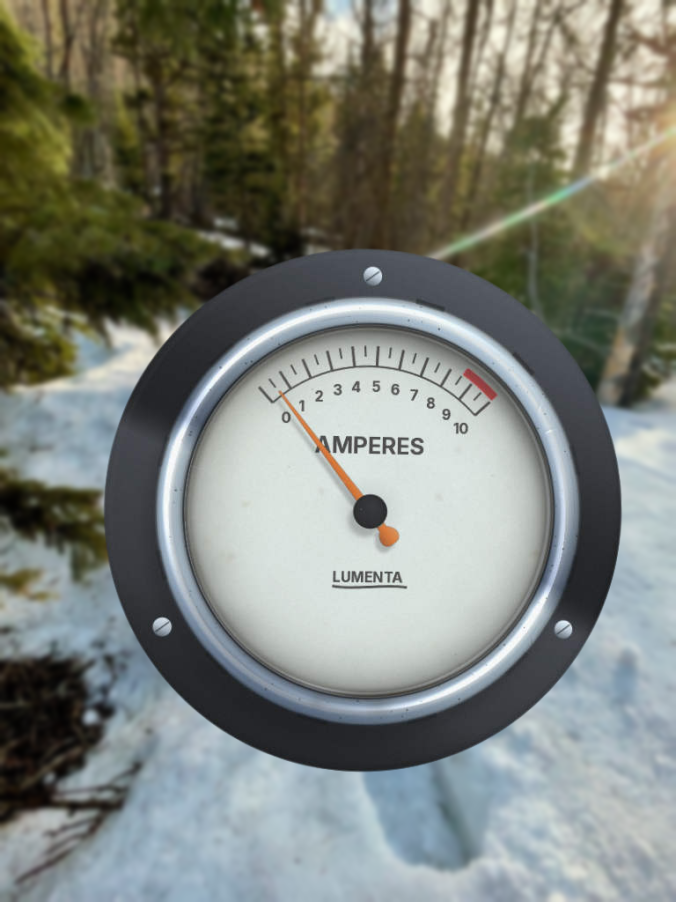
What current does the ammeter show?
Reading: 0.5 A
